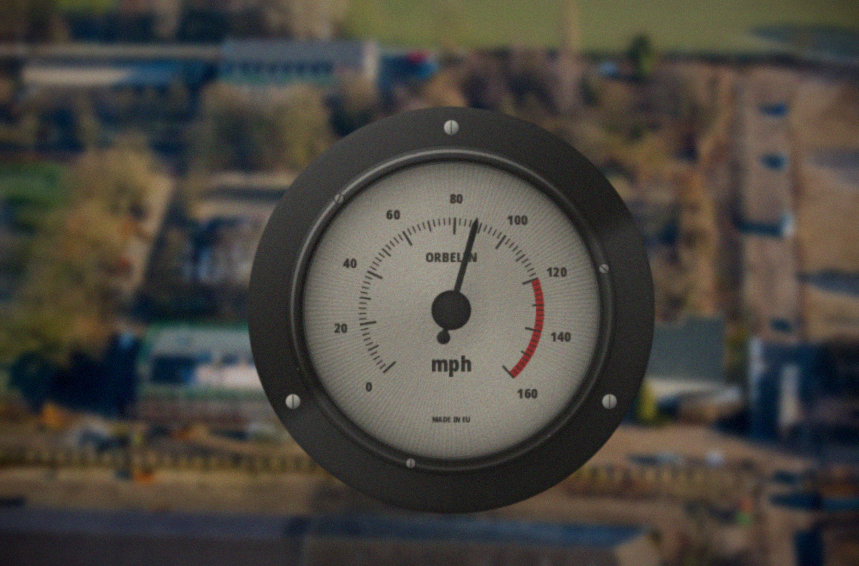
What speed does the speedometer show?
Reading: 88 mph
